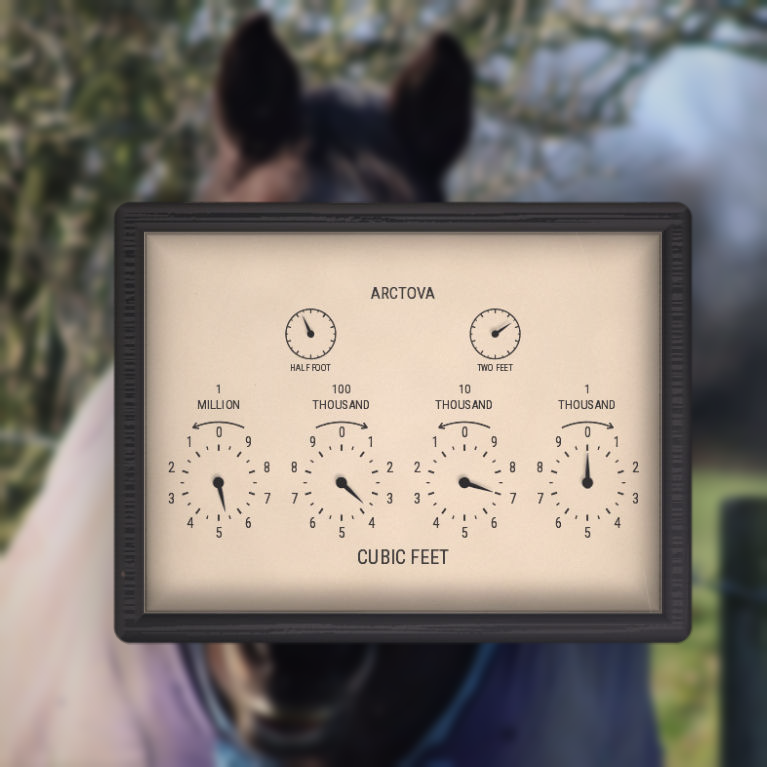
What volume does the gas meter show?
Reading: 537000 ft³
